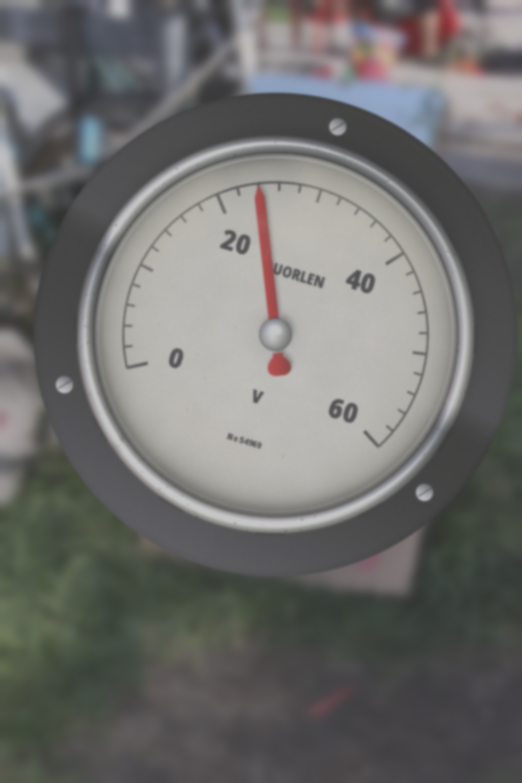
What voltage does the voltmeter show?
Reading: 24 V
